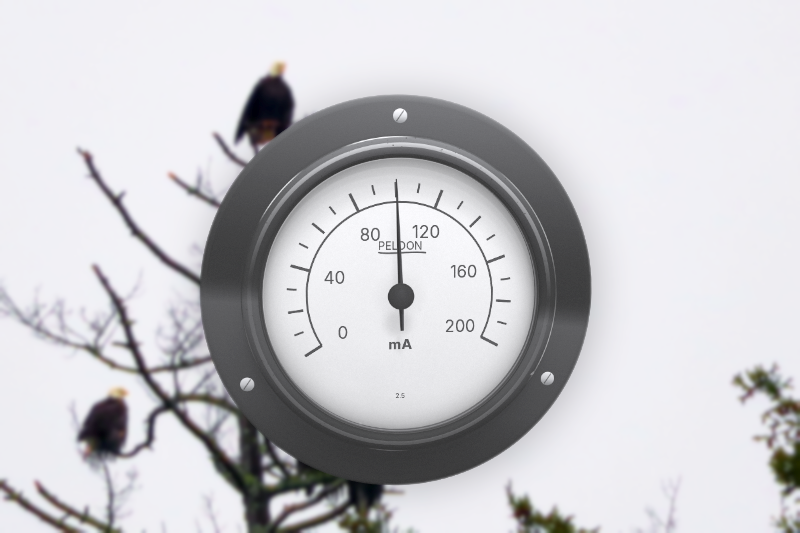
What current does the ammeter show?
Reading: 100 mA
